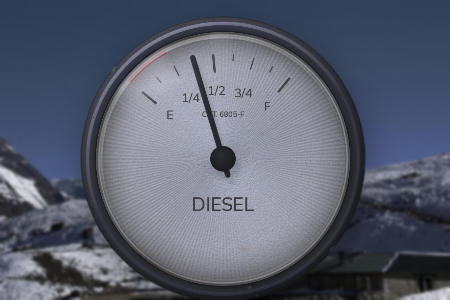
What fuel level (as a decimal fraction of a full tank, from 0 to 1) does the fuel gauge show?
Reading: 0.375
